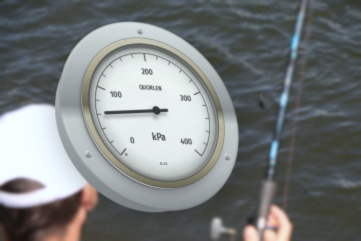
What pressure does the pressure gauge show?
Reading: 60 kPa
